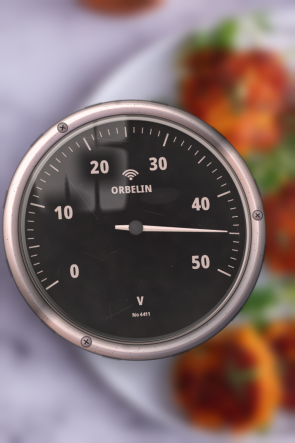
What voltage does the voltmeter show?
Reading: 45 V
